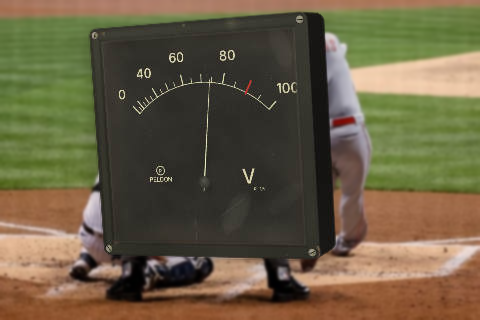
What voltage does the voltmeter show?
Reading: 75 V
